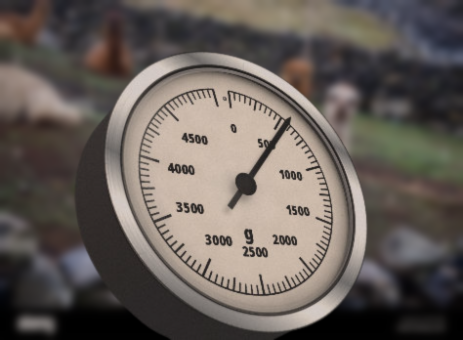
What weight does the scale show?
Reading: 550 g
